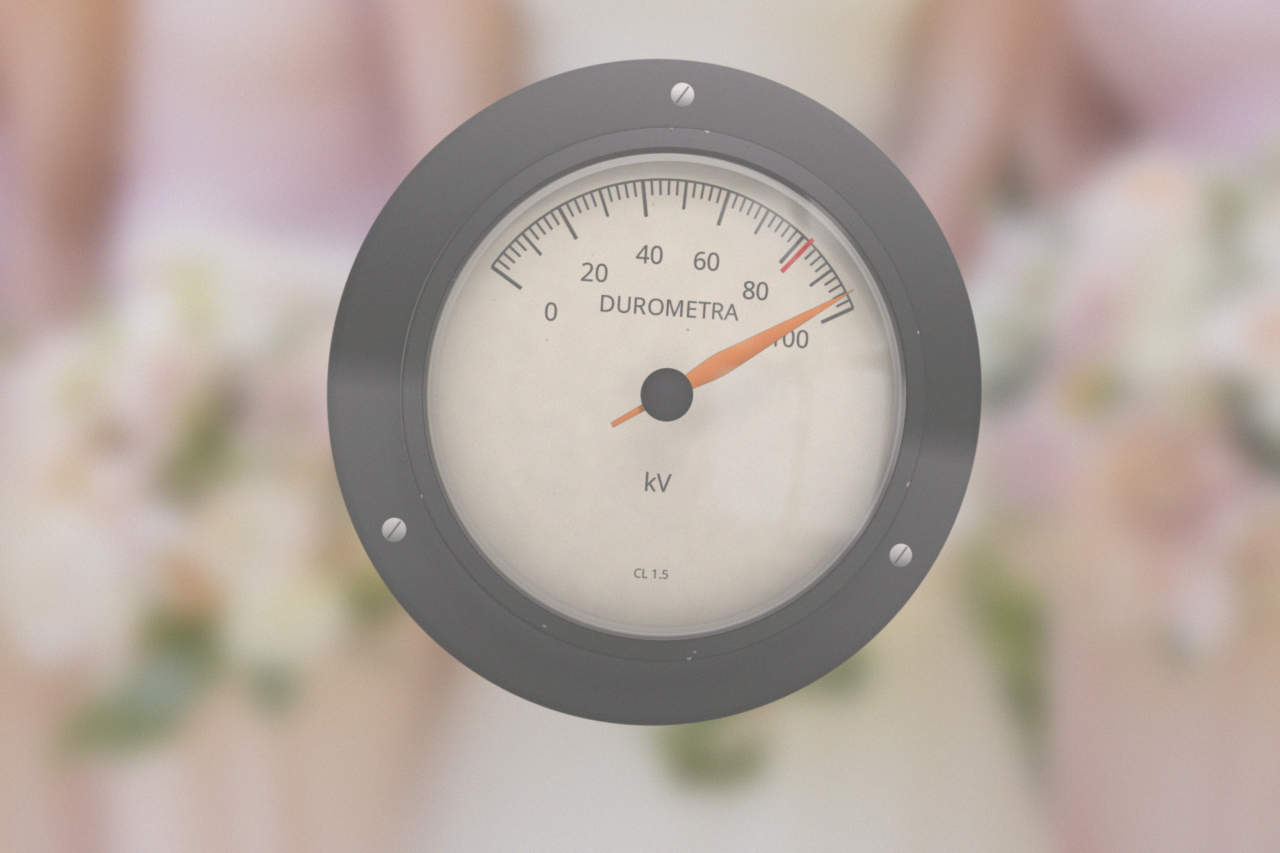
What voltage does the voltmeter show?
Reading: 96 kV
